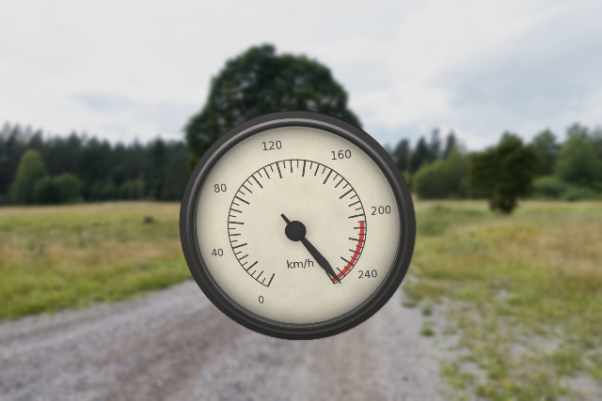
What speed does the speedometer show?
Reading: 255 km/h
